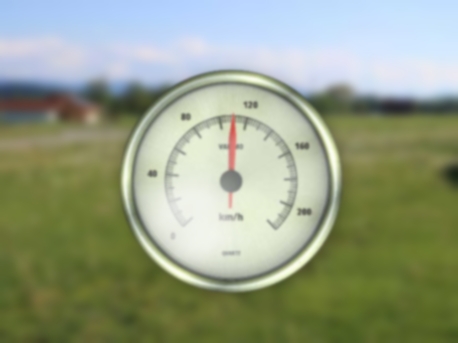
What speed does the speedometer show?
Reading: 110 km/h
